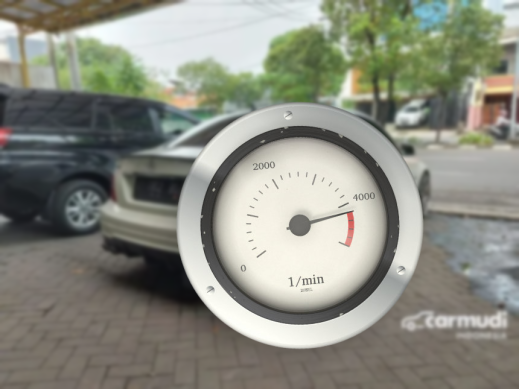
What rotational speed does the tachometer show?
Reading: 4200 rpm
